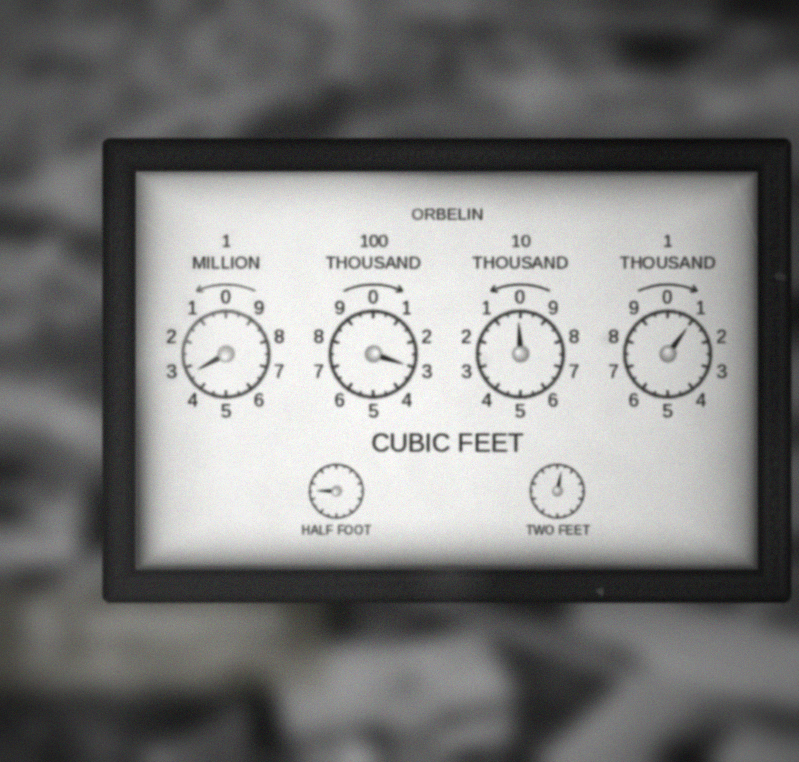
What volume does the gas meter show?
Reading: 330100 ft³
